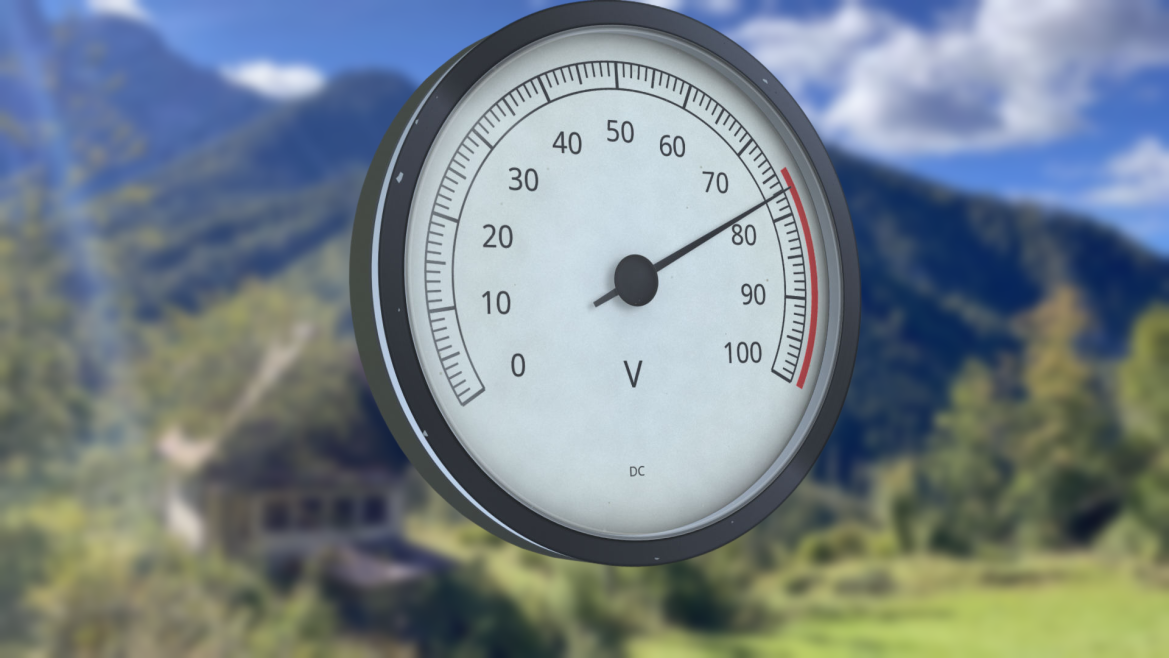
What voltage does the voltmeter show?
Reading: 77 V
